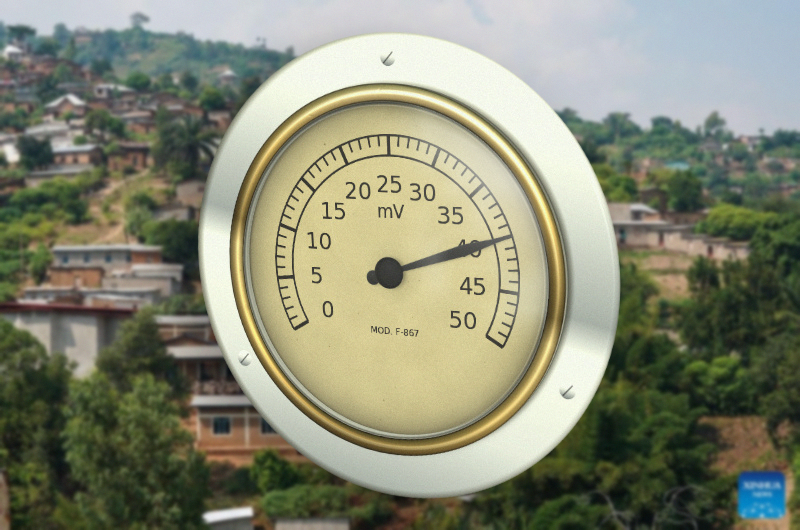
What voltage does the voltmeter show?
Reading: 40 mV
